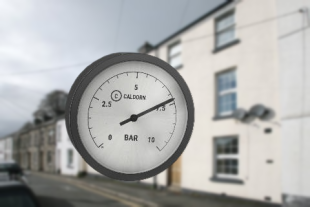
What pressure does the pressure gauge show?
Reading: 7.25 bar
